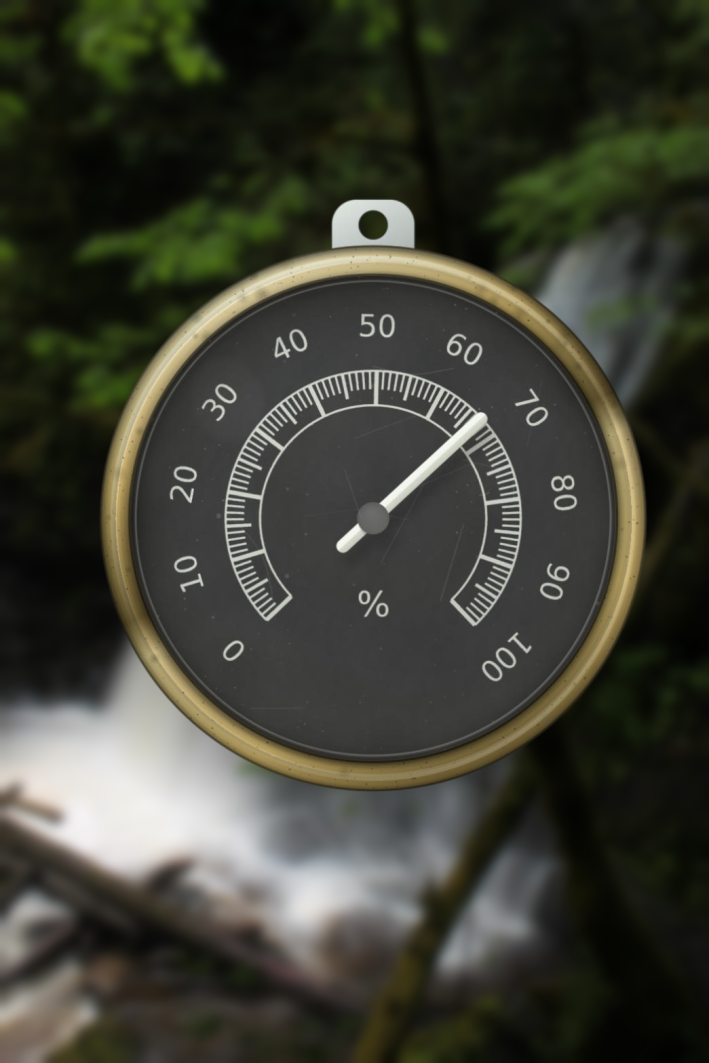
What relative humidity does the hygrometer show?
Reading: 67 %
